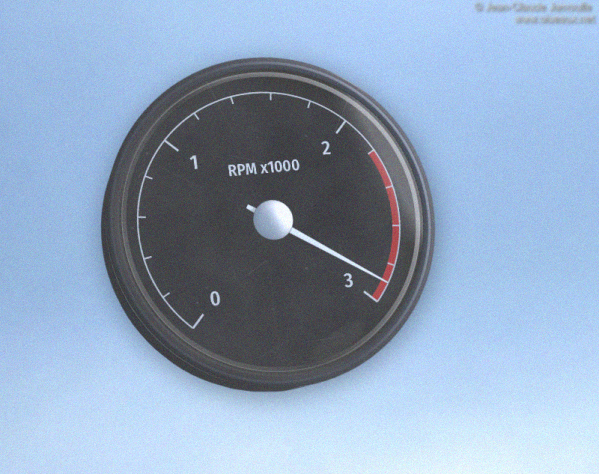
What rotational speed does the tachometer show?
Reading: 2900 rpm
